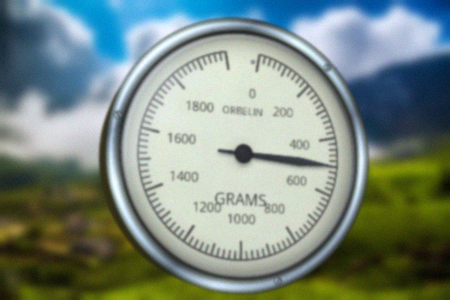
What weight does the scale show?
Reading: 500 g
